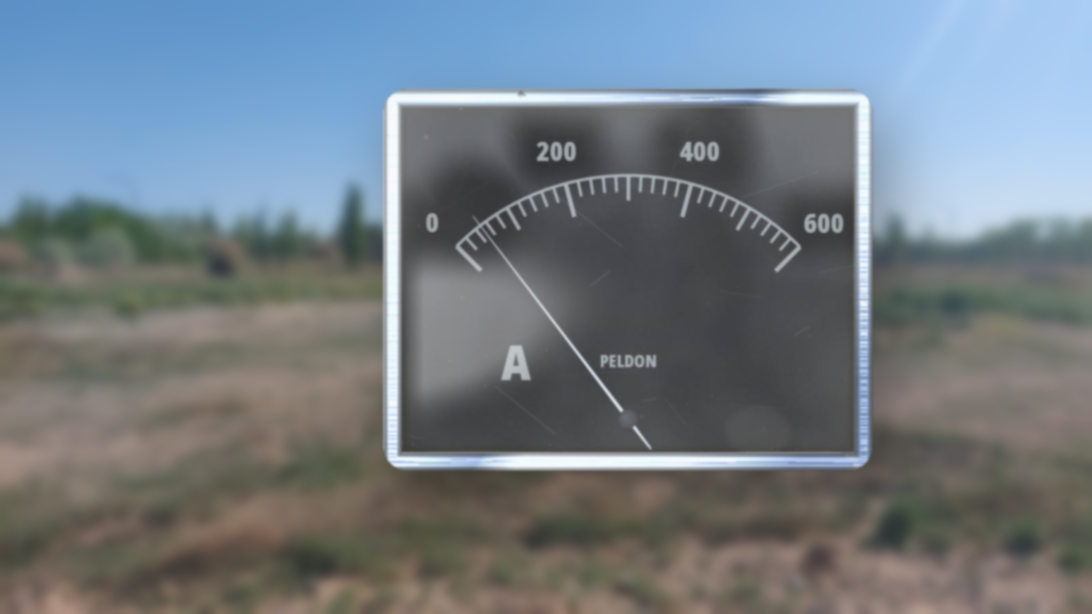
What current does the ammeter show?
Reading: 50 A
